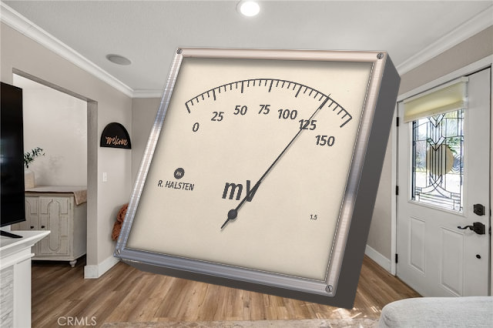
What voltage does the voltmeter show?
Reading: 125 mV
